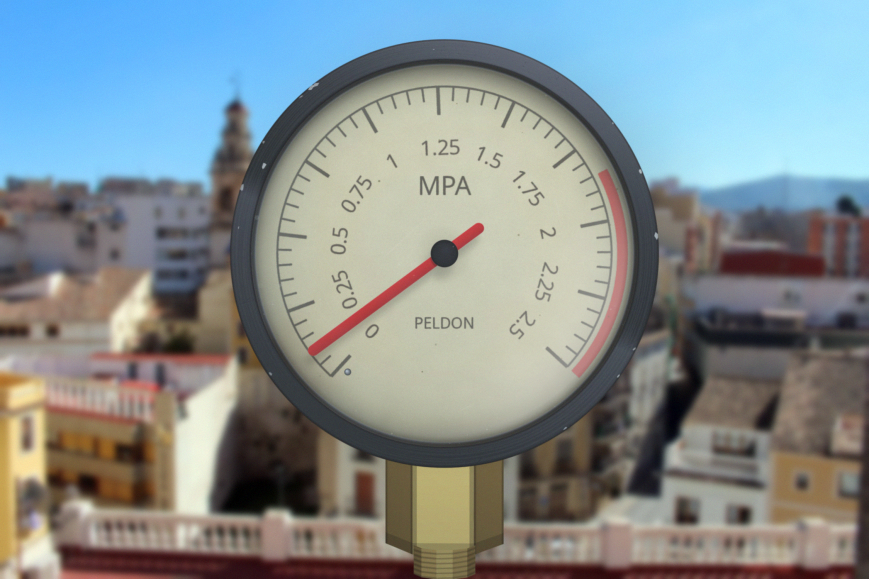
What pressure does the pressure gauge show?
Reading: 0.1 MPa
